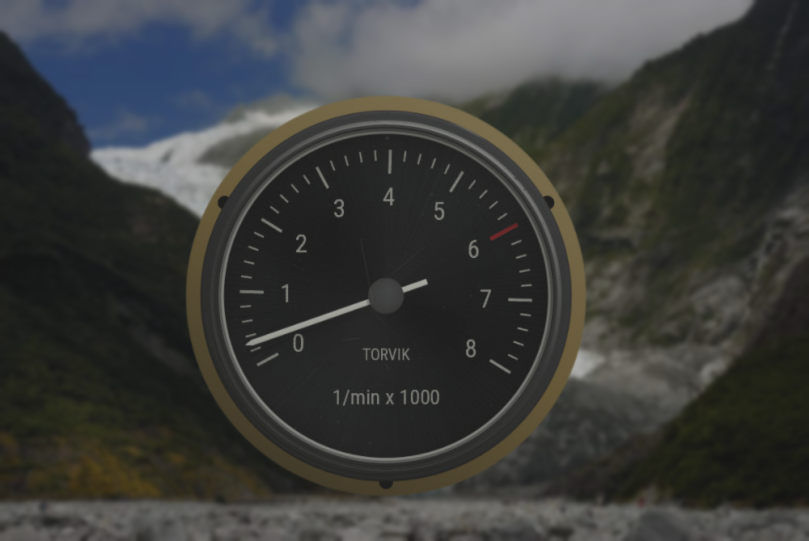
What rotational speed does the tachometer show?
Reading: 300 rpm
